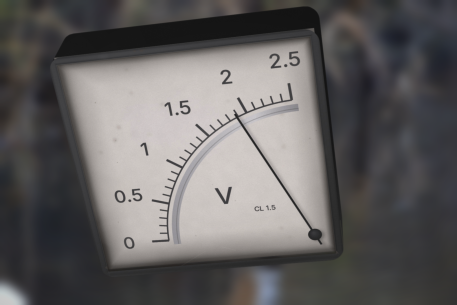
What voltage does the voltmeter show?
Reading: 1.9 V
